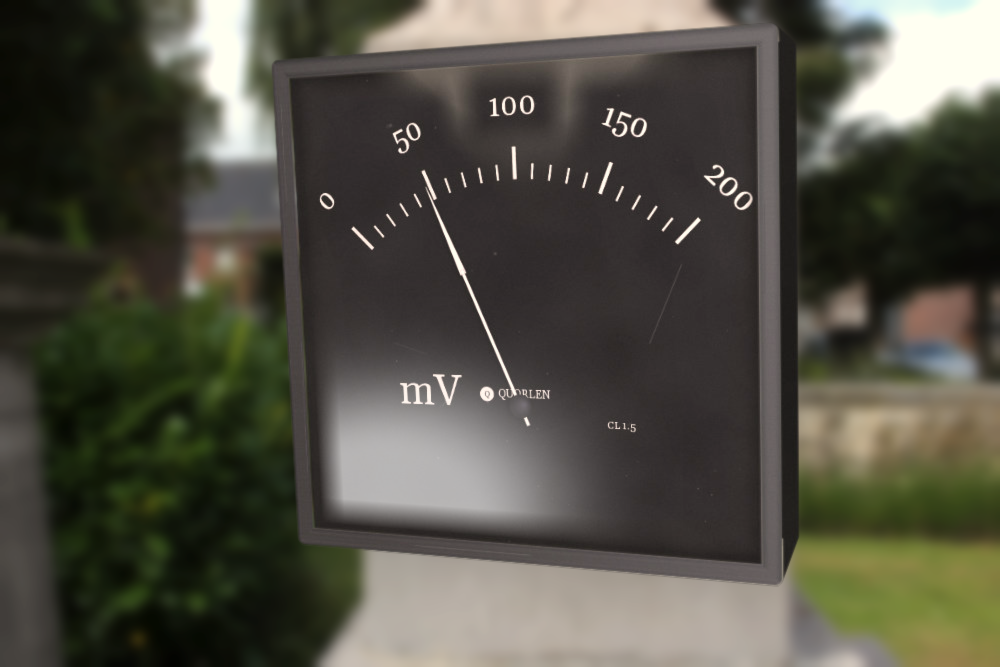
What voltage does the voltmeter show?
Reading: 50 mV
